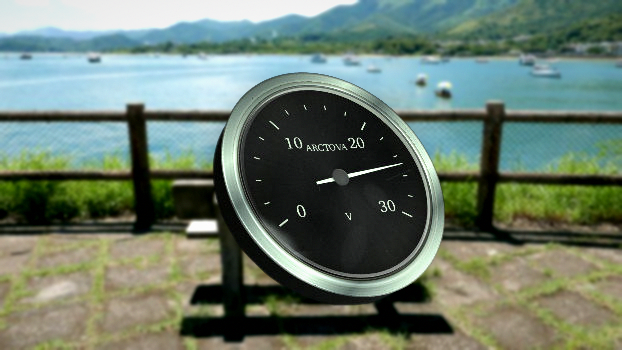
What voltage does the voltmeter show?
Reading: 25 V
